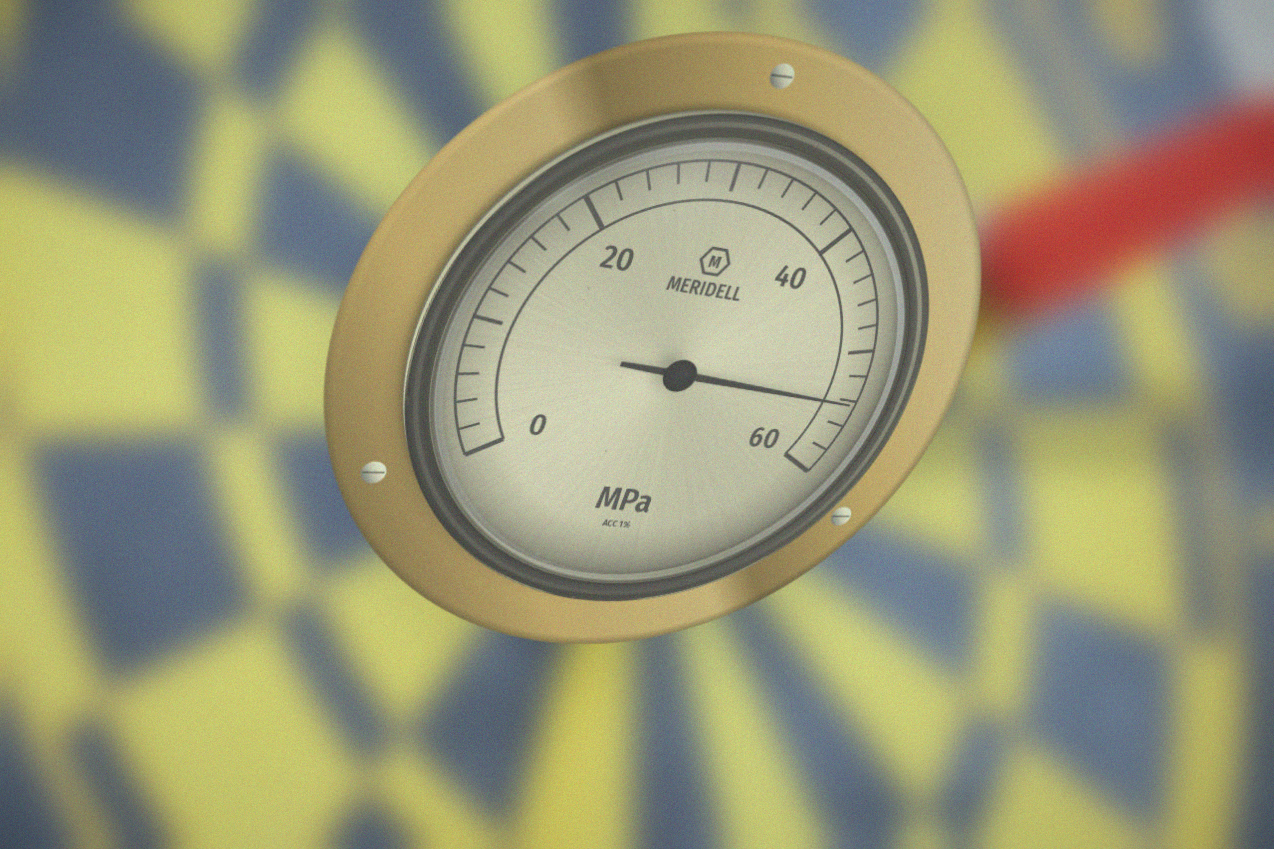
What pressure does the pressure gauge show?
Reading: 54 MPa
